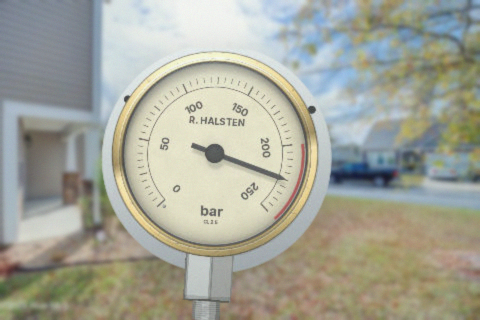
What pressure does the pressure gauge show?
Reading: 225 bar
